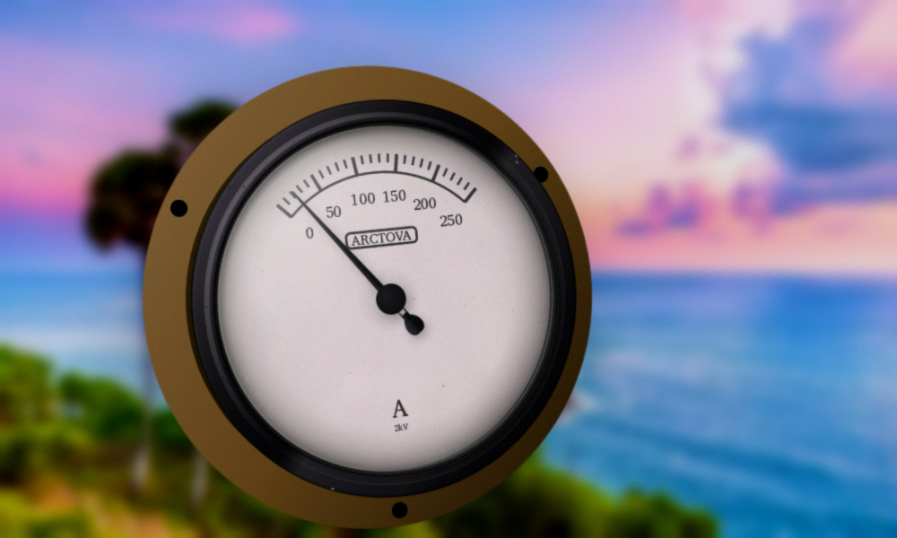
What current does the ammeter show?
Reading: 20 A
